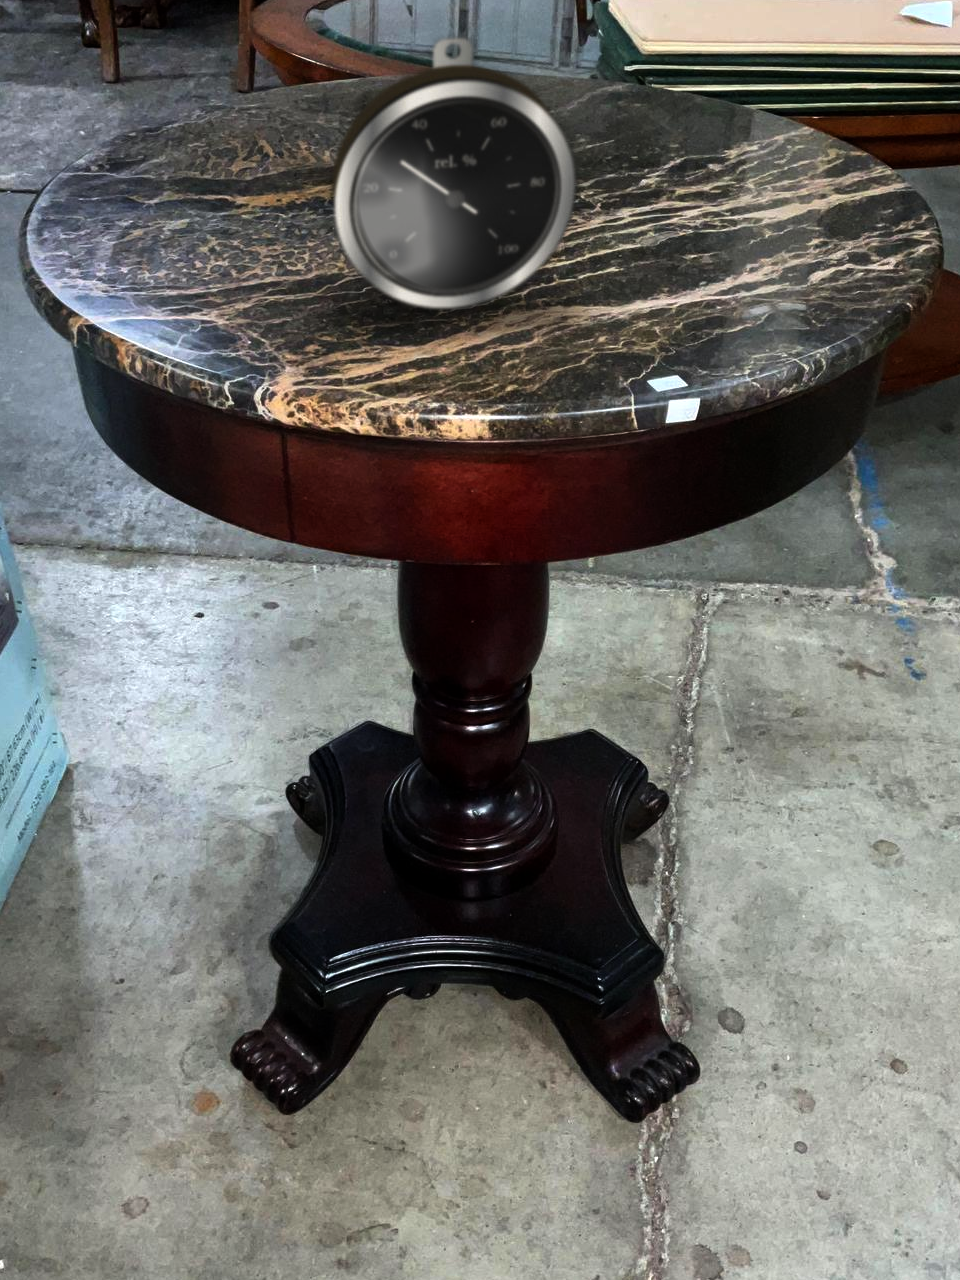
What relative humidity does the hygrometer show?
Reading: 30 %
